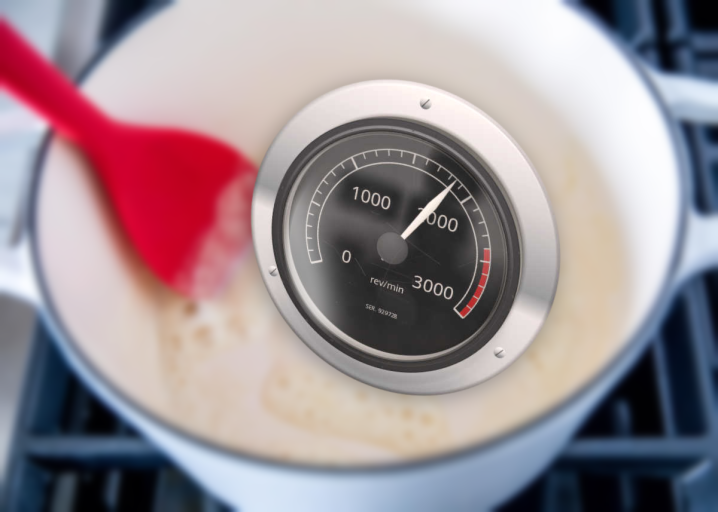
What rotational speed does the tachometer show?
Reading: 1850 rpm
